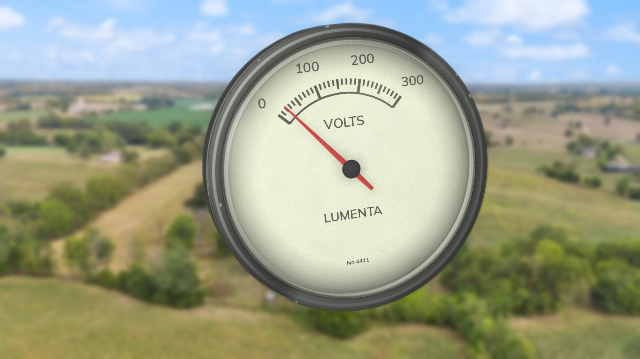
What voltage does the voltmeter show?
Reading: 20 V
